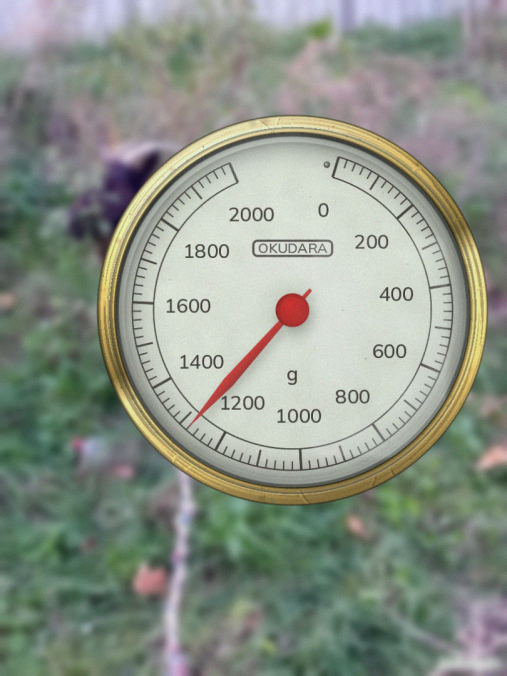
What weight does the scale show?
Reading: 1280 g
